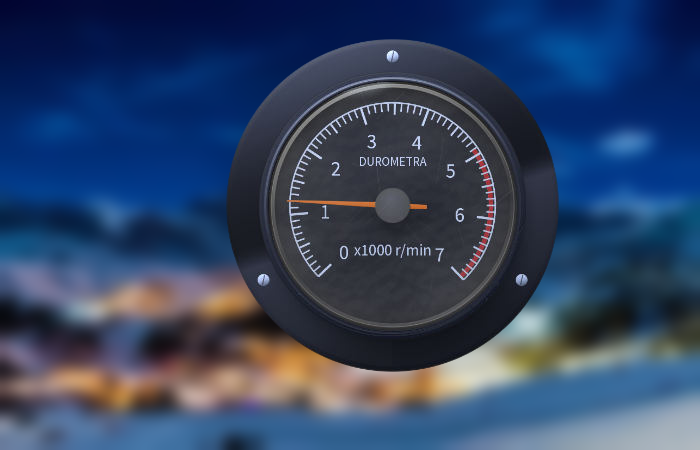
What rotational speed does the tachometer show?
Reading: 1200 rpm
